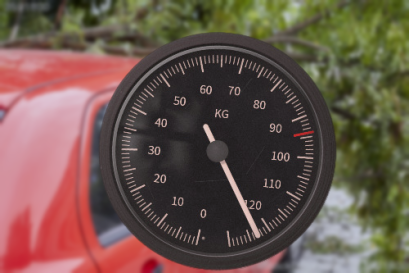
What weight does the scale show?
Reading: 123 kg
